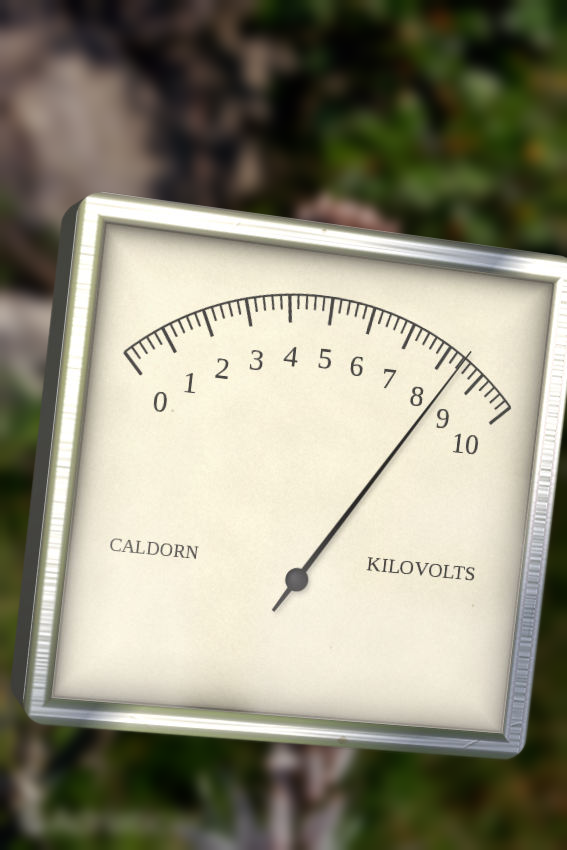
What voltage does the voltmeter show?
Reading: 8.4 kV
